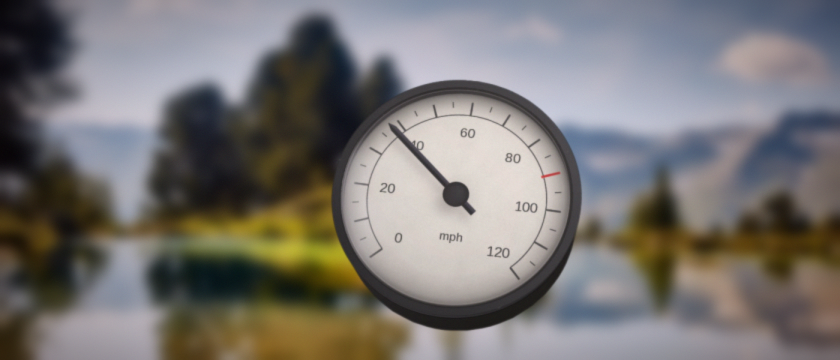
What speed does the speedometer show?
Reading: 37.5 mph
